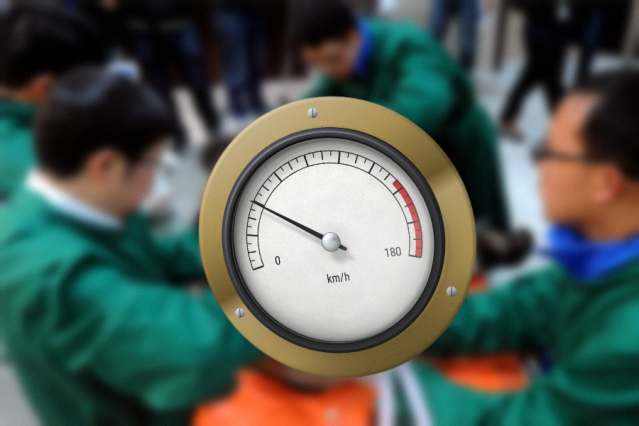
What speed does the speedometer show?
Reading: 40 km/h
